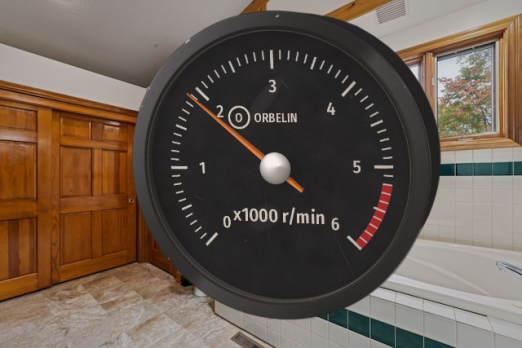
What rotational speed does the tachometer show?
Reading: 1900 rpm
